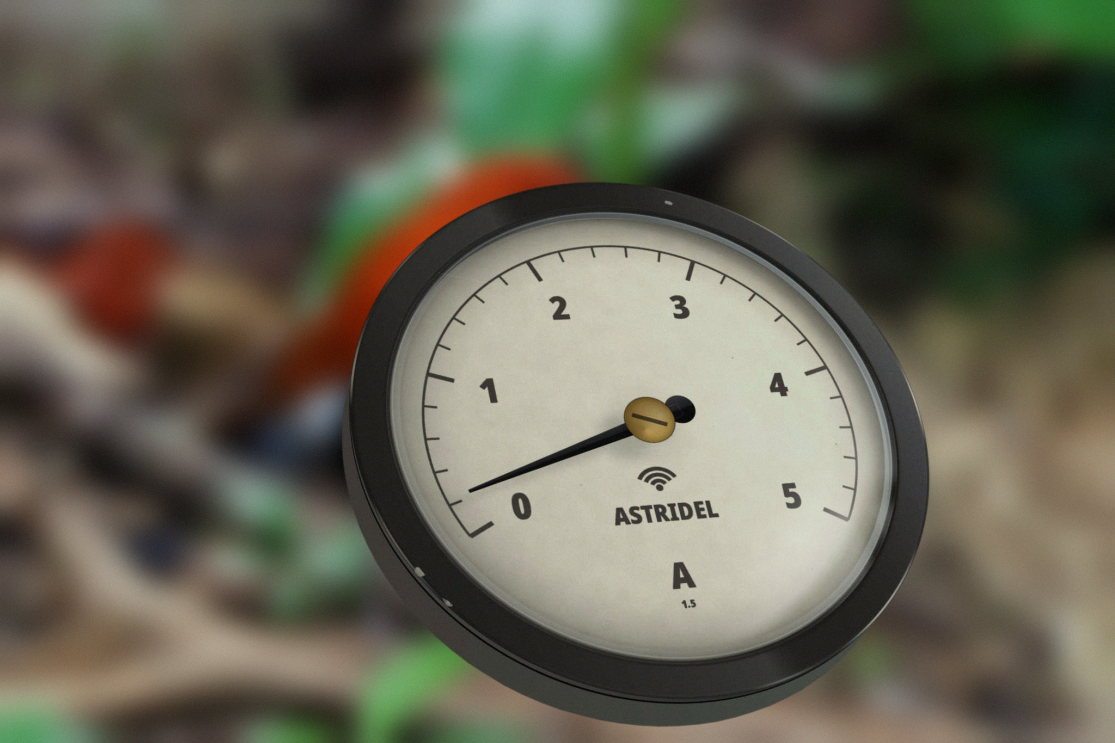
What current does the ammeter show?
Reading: 0.2 A
